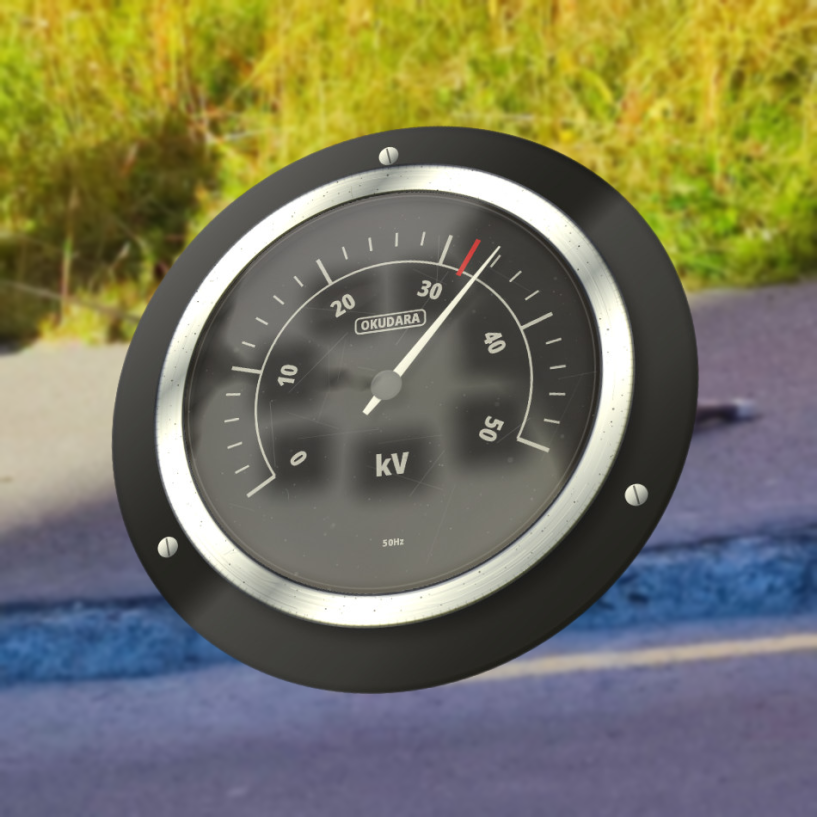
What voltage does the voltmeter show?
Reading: 34 kV
